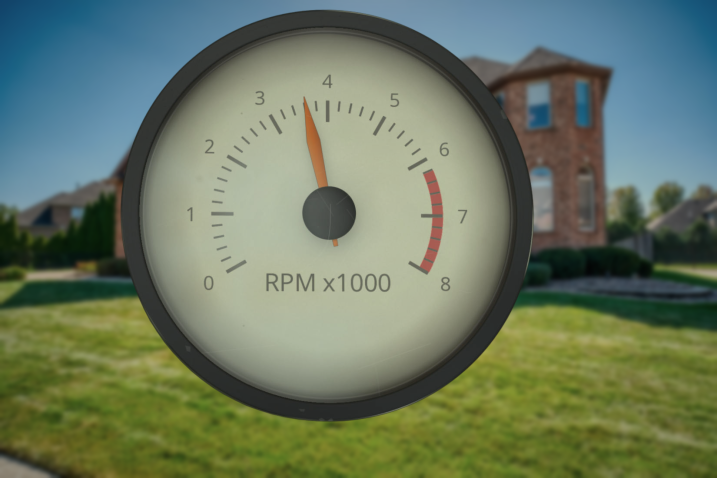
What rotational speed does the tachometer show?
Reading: 3600 rpm
